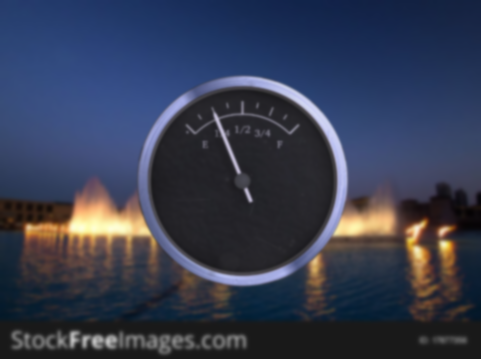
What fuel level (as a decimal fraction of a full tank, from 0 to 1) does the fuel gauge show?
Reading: 0.25
